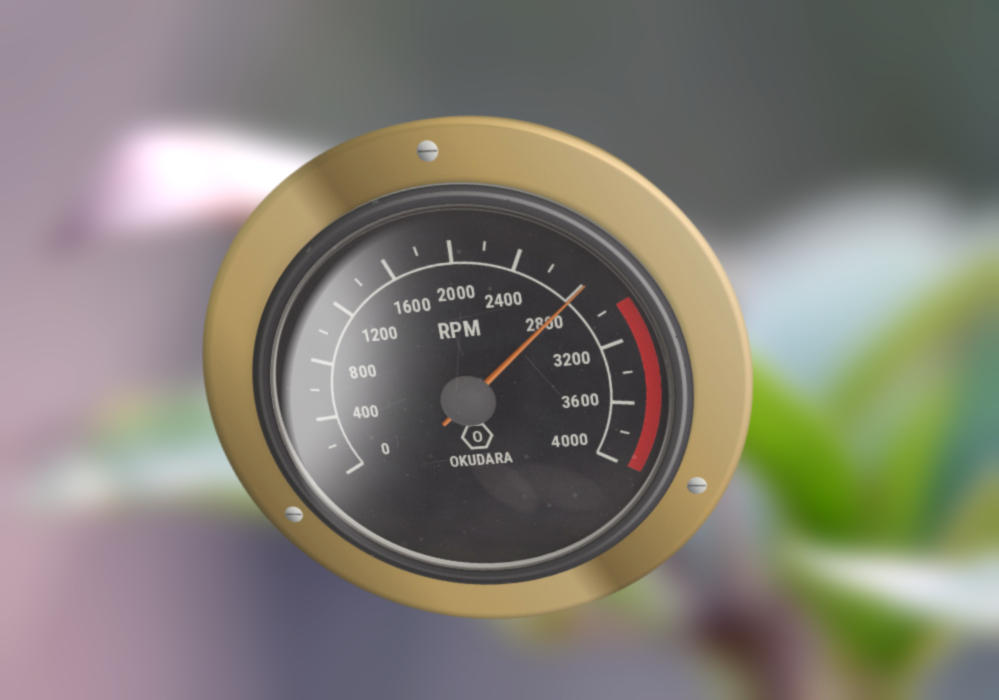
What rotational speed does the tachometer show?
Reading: 2800 rpm
